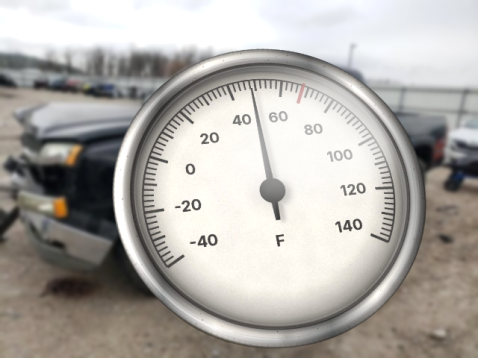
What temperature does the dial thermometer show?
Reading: 48 °F
